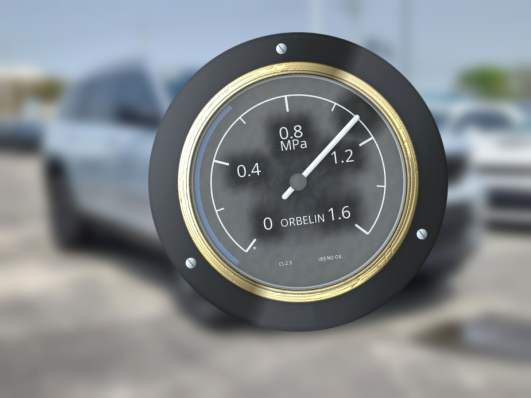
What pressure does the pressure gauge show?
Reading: 1.1 MPa
